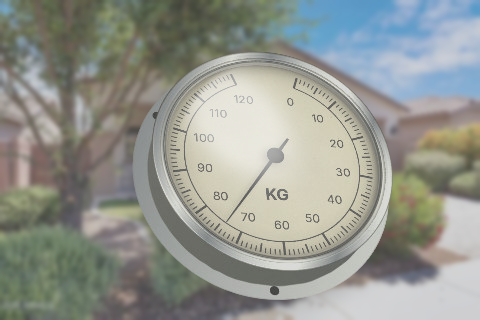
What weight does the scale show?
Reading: 74 kg
